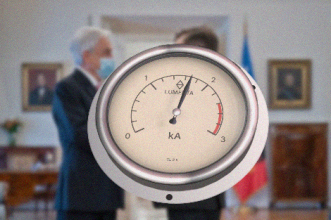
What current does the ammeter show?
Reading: 1.7 kA
